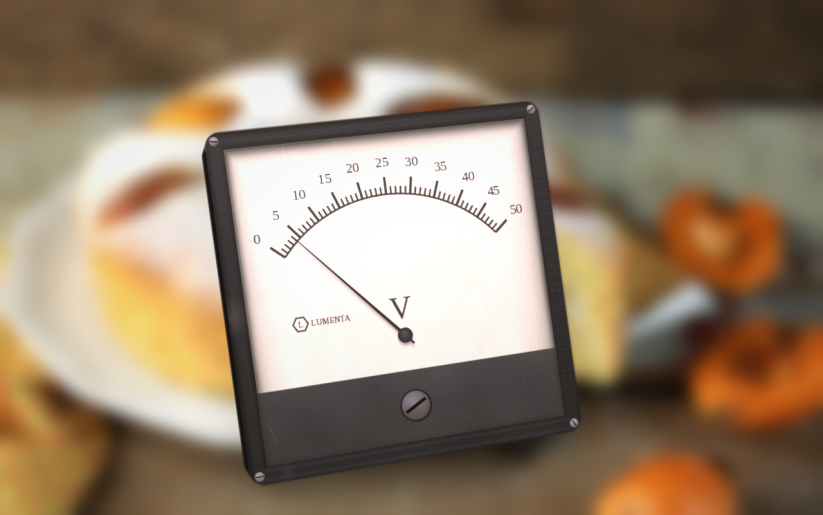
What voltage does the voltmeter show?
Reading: 4 V
